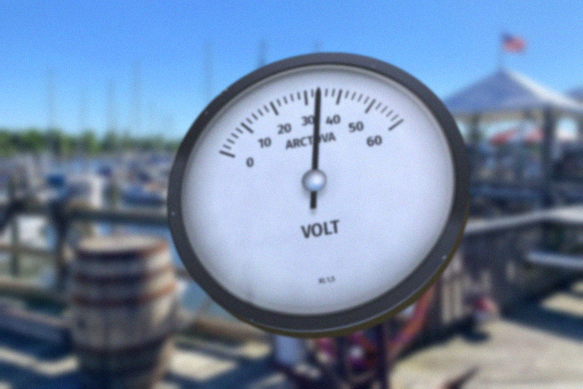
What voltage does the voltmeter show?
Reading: 34 V
